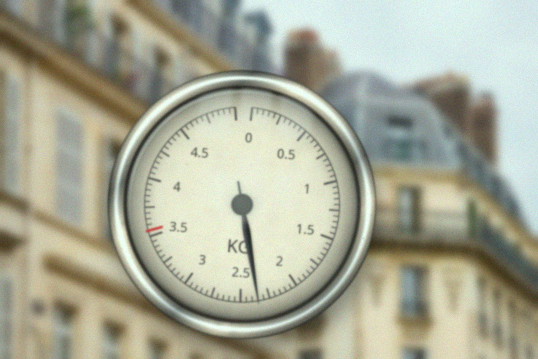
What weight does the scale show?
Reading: 2.35 kg
